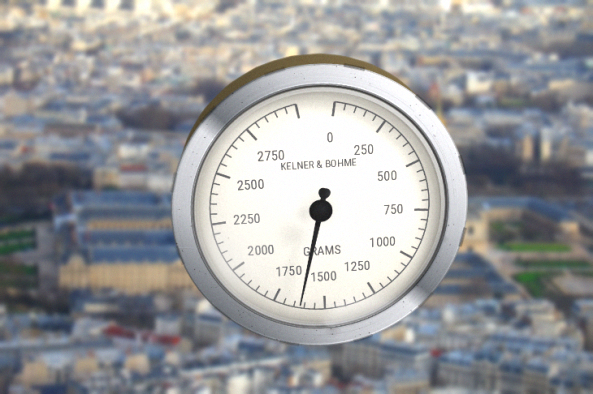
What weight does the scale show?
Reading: 1625 g
